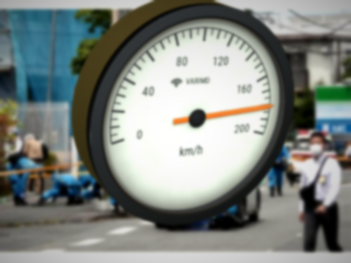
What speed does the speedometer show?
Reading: 180 km/h
